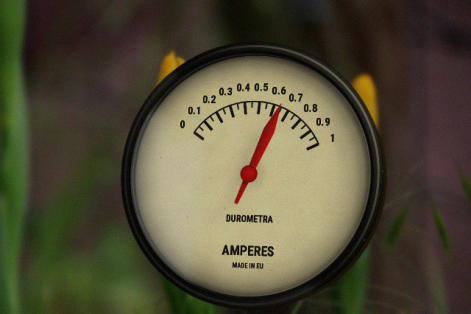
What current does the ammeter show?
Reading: 0.65 A
